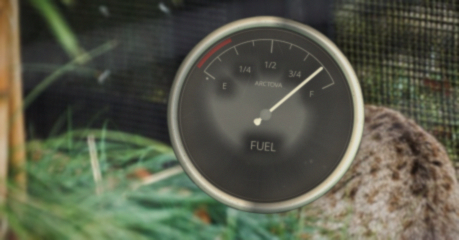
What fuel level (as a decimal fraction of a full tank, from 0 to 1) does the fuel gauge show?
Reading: 0.875
